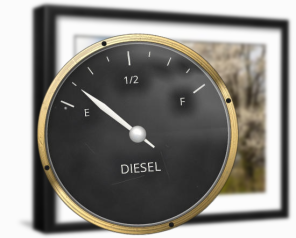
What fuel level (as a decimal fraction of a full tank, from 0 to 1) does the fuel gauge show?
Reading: 0.125
